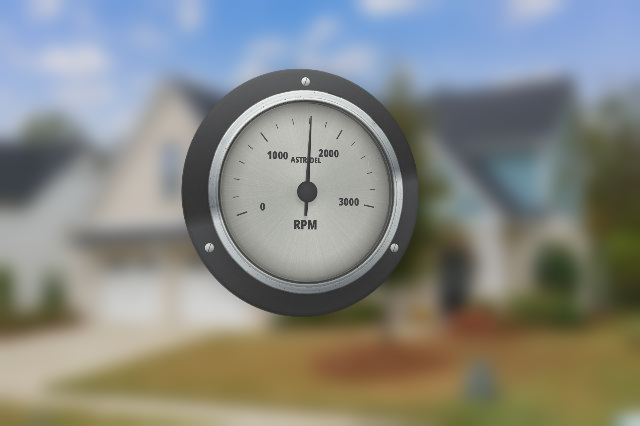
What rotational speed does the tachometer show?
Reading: 1600 rpm
